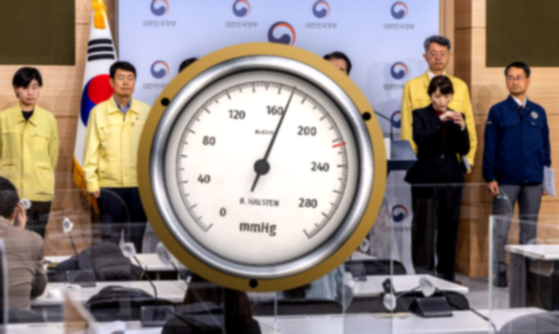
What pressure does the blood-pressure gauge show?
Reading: 170 mmHg
